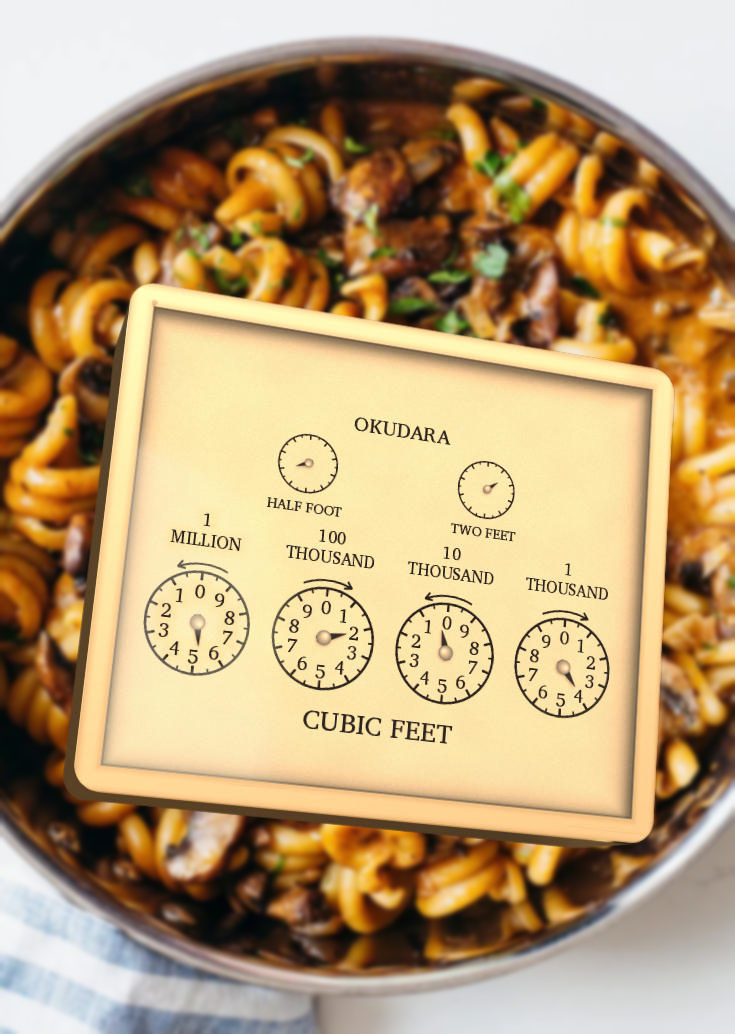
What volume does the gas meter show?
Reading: 520400 ft³
